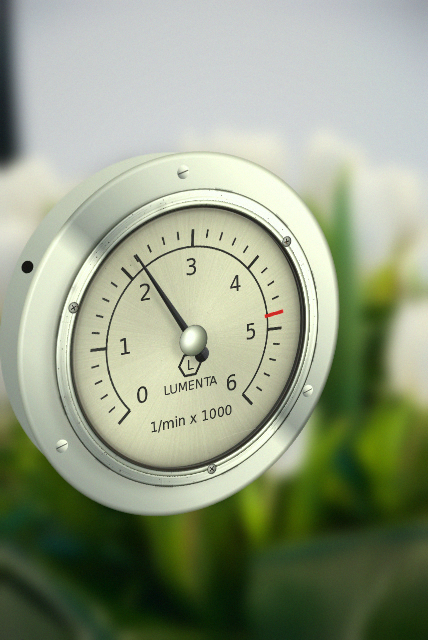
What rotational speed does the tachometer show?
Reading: 2200 rpm
